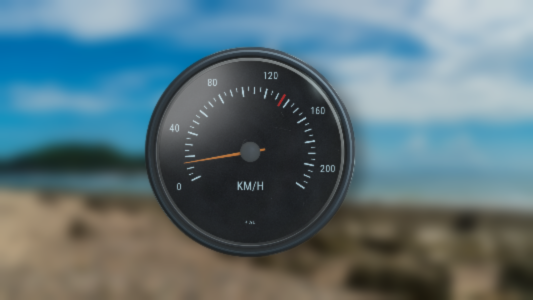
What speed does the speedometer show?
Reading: 15 km/h
